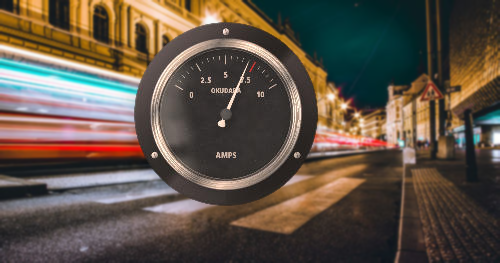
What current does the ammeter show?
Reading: 7 A
